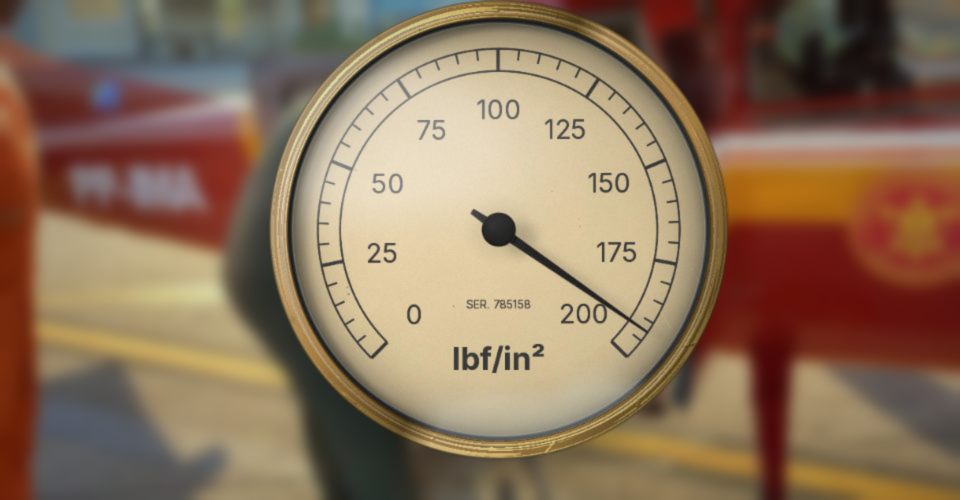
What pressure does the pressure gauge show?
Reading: 192.5 psi
